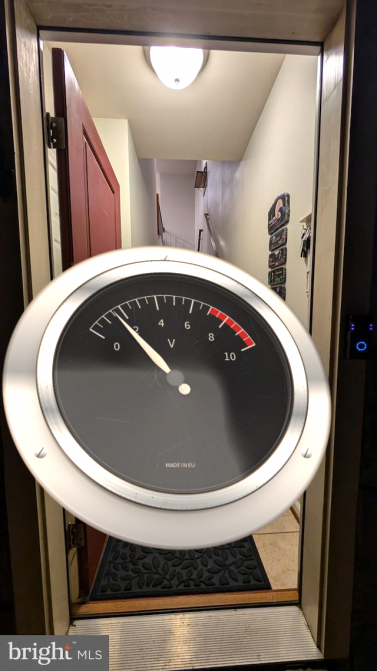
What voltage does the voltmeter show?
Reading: 1.5 V
